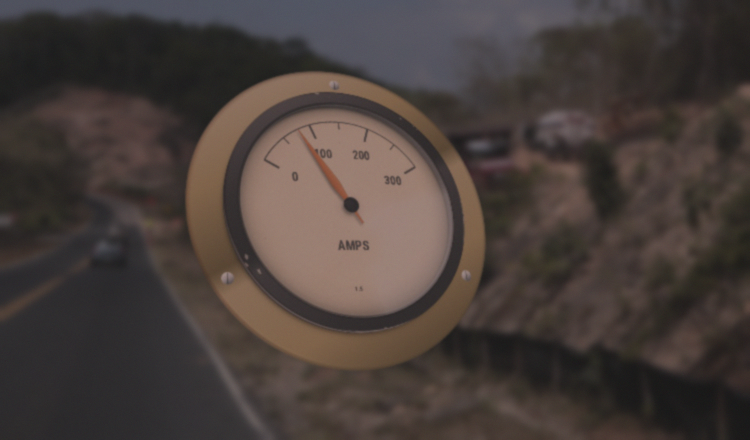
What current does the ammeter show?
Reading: 75 A
